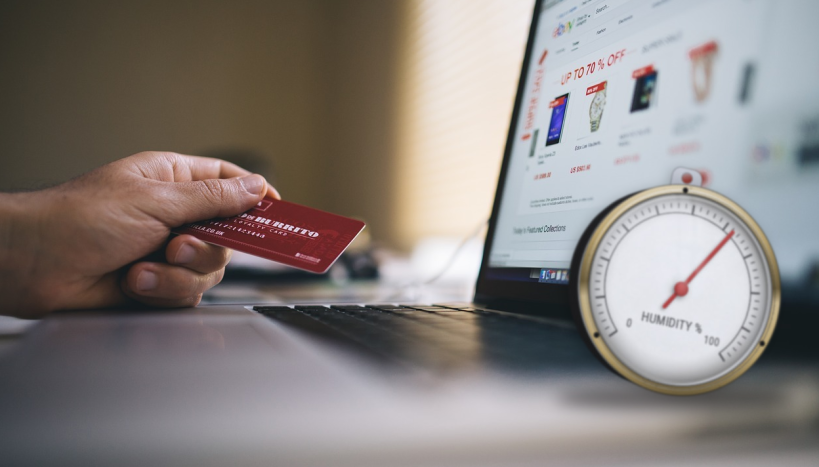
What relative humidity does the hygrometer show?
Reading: 62 %
